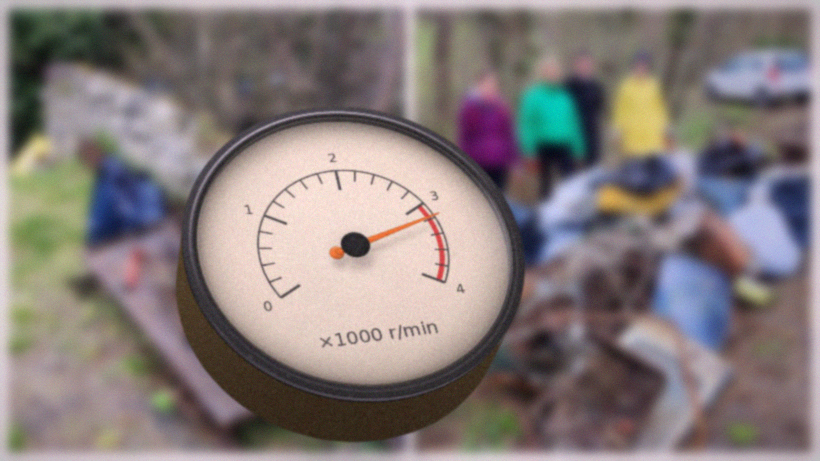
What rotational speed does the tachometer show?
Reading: 3200 rpm
